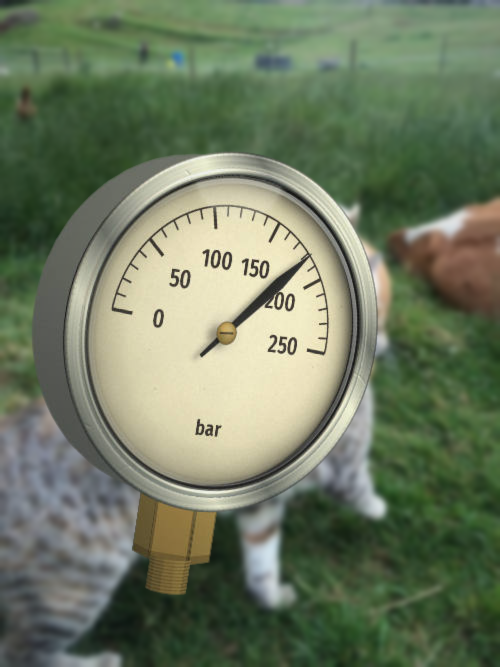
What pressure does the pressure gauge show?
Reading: 180 bar
